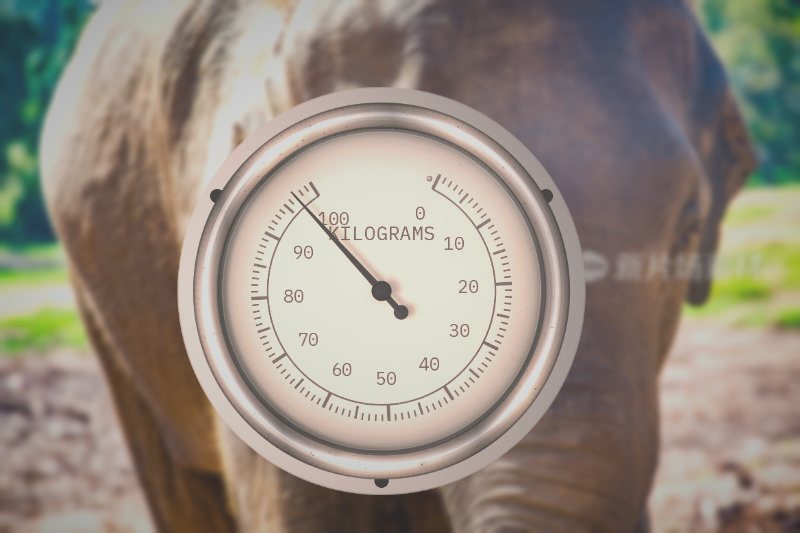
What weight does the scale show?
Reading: 97 kg
